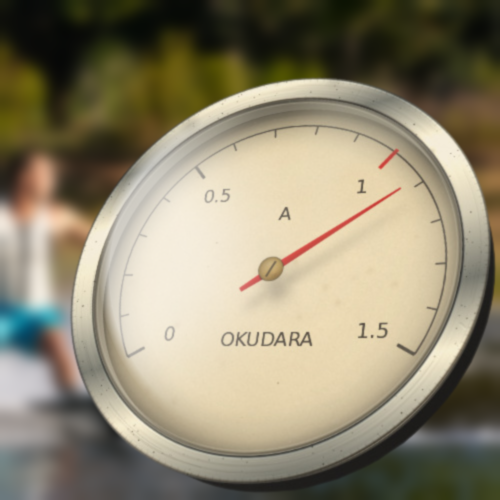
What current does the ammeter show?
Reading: 1.1 A
